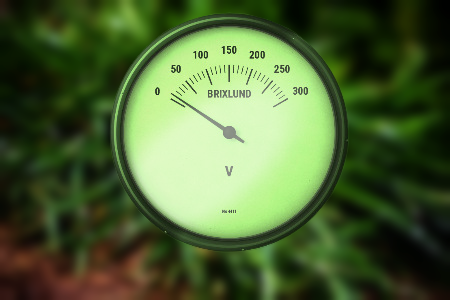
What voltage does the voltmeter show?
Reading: 10 V
